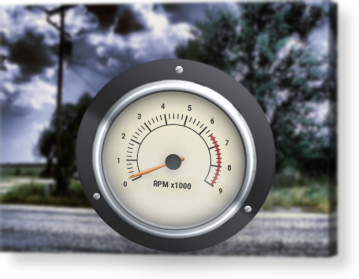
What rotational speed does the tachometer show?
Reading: 200 rpm
